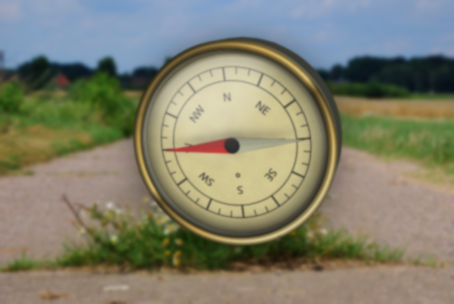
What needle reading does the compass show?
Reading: 270 °
